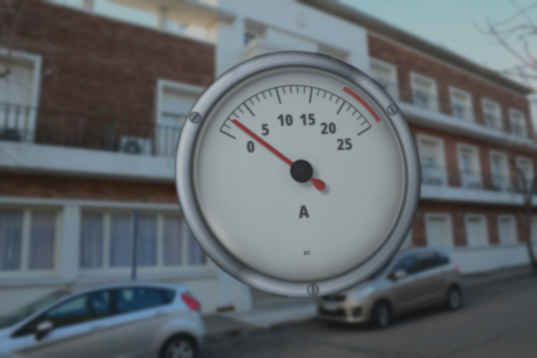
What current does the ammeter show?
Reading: 2 A
